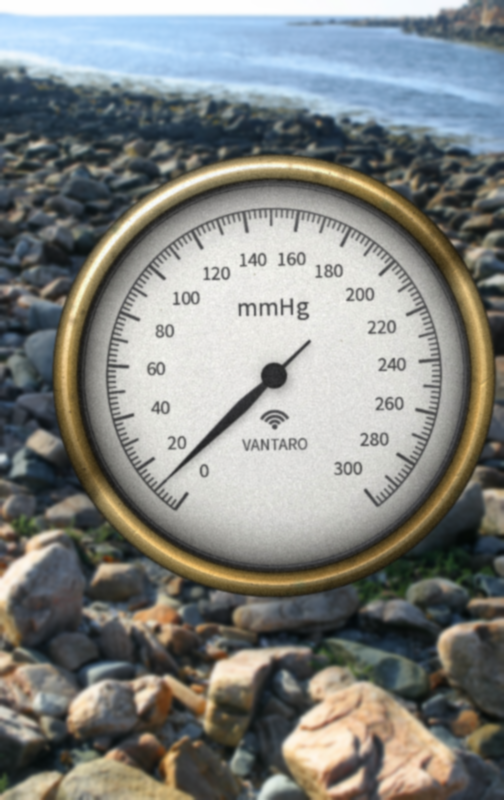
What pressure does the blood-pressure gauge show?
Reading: 10 mmHg
